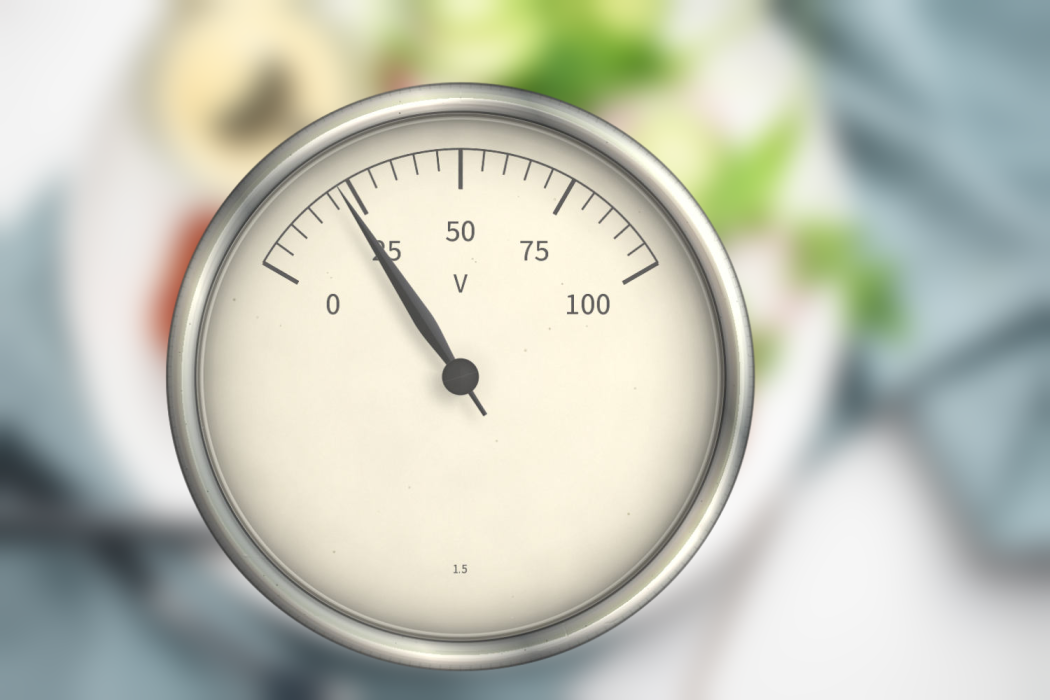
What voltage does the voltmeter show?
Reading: 22.5 V
